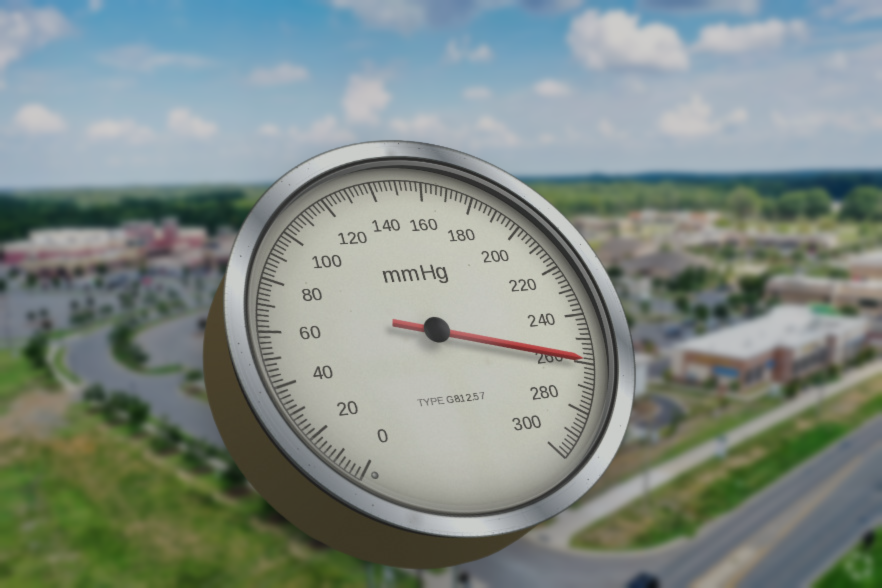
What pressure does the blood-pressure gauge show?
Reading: 260 mmHg
